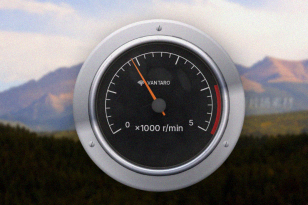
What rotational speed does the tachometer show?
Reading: 1900 rpm
